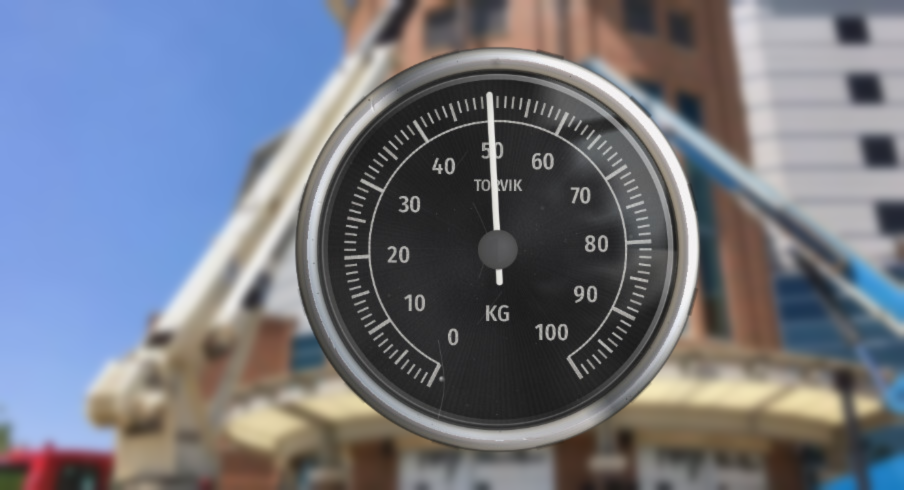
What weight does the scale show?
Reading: 50 kg
